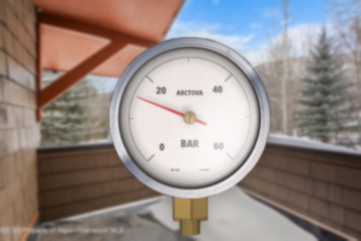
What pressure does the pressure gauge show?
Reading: 15 bar
